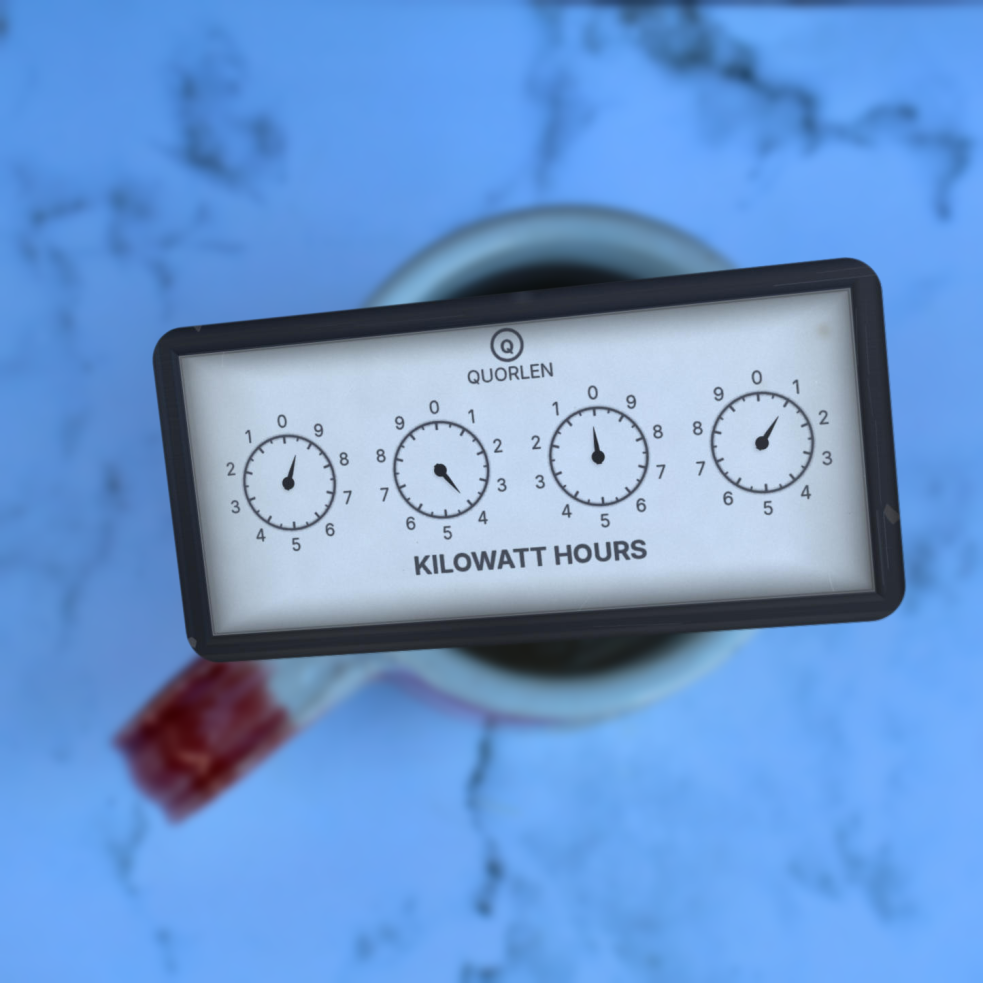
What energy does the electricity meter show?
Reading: 9401 kWh
